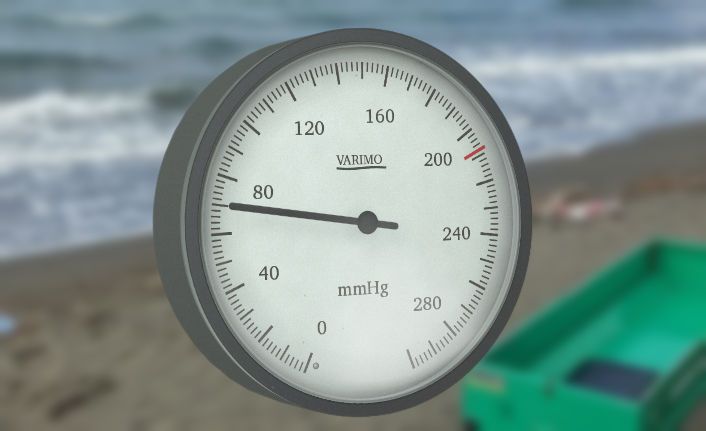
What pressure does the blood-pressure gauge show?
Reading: 70 mmHg
